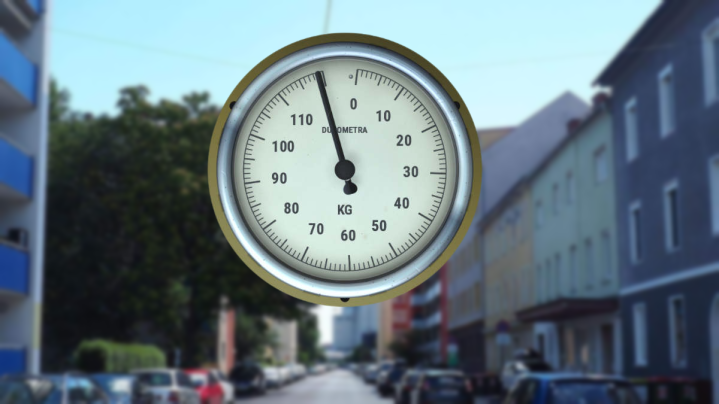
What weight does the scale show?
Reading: 119 kg
